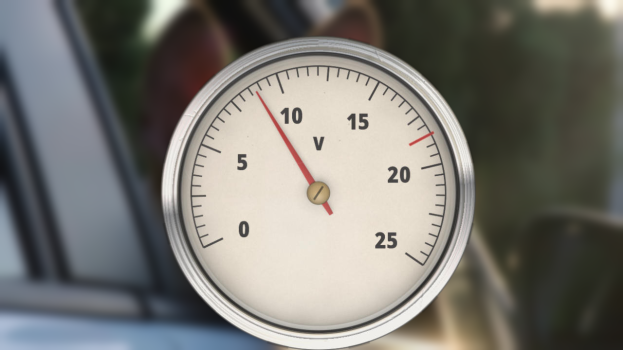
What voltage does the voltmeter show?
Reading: 8.75 V
